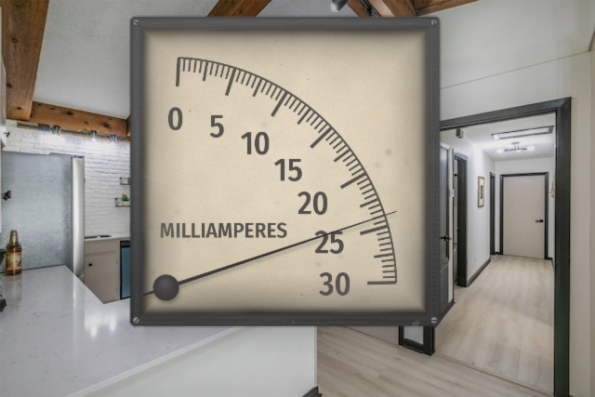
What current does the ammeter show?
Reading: 24 mA
